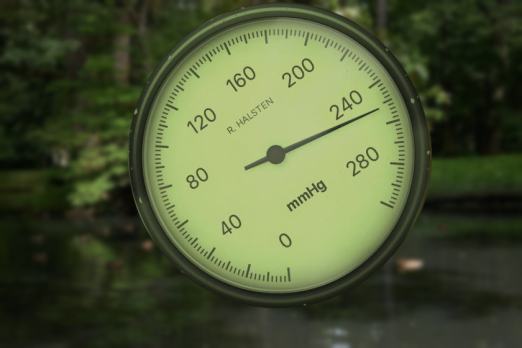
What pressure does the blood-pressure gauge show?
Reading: 252 mmHg
